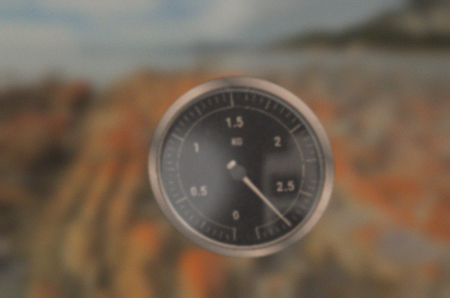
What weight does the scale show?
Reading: 2.75 kg
